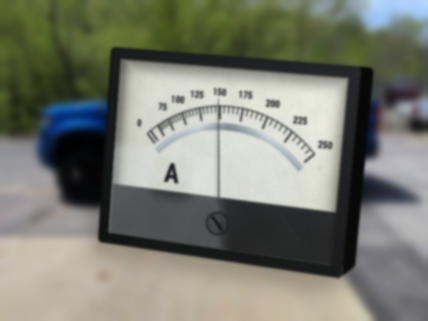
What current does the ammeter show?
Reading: 150 A
